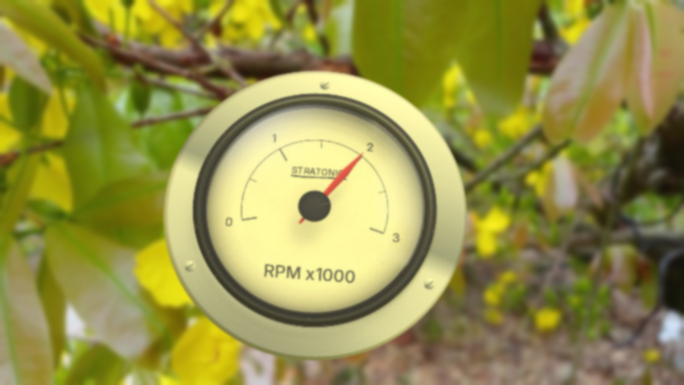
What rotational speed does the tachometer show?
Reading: 2000 rpm
